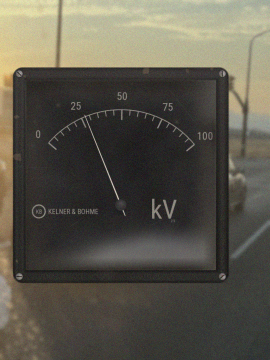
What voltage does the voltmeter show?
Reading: 27.5 kV
